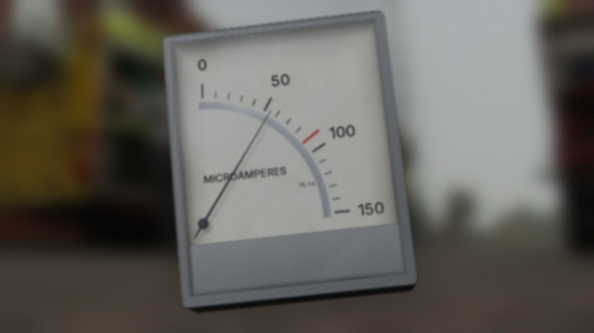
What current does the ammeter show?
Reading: 55 µA
